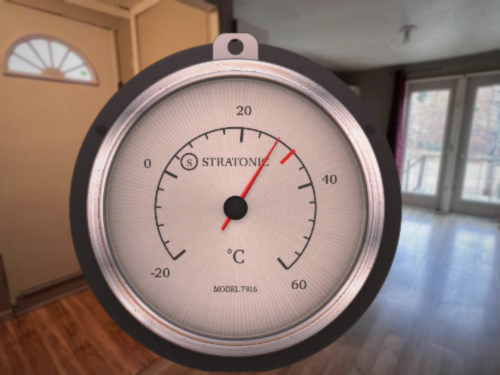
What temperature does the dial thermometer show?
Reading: 28 °C
